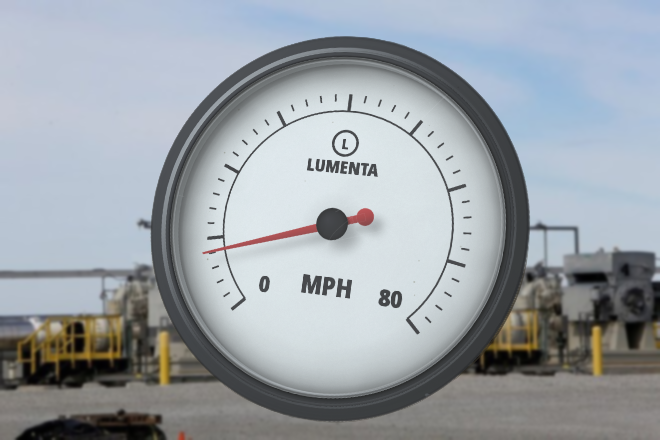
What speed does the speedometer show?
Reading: 8 mph
